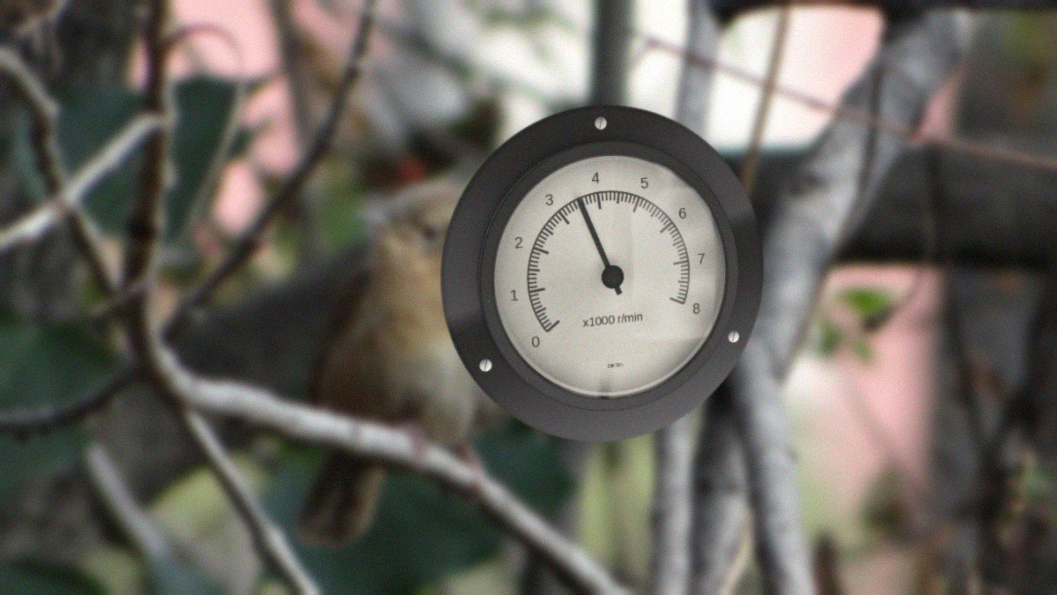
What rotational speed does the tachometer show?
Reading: 3500 rpm
